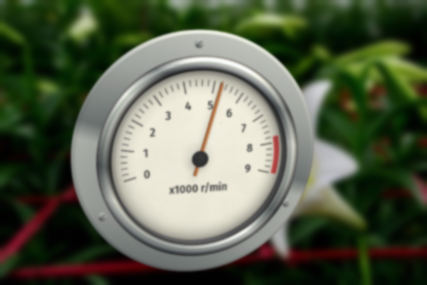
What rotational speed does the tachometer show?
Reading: 5200 rpm
